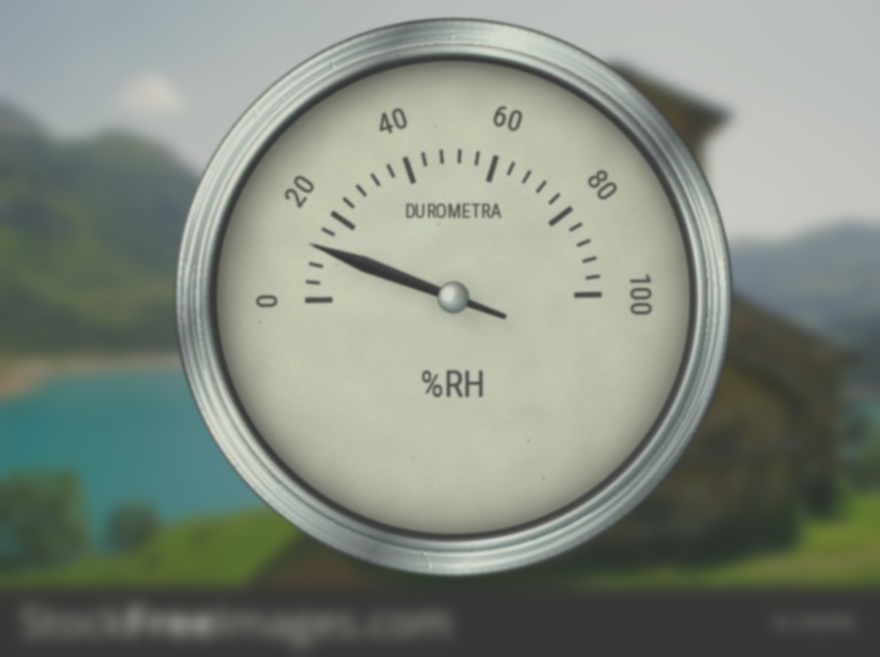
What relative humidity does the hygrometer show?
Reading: 12 %
